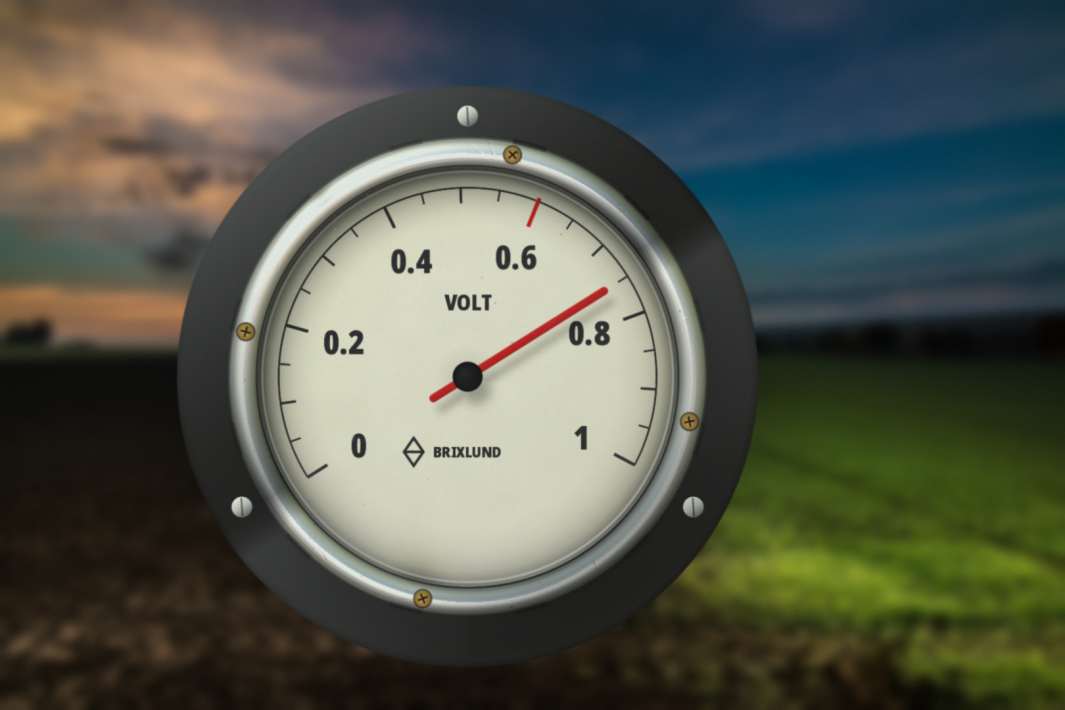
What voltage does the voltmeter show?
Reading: 0.75 V
